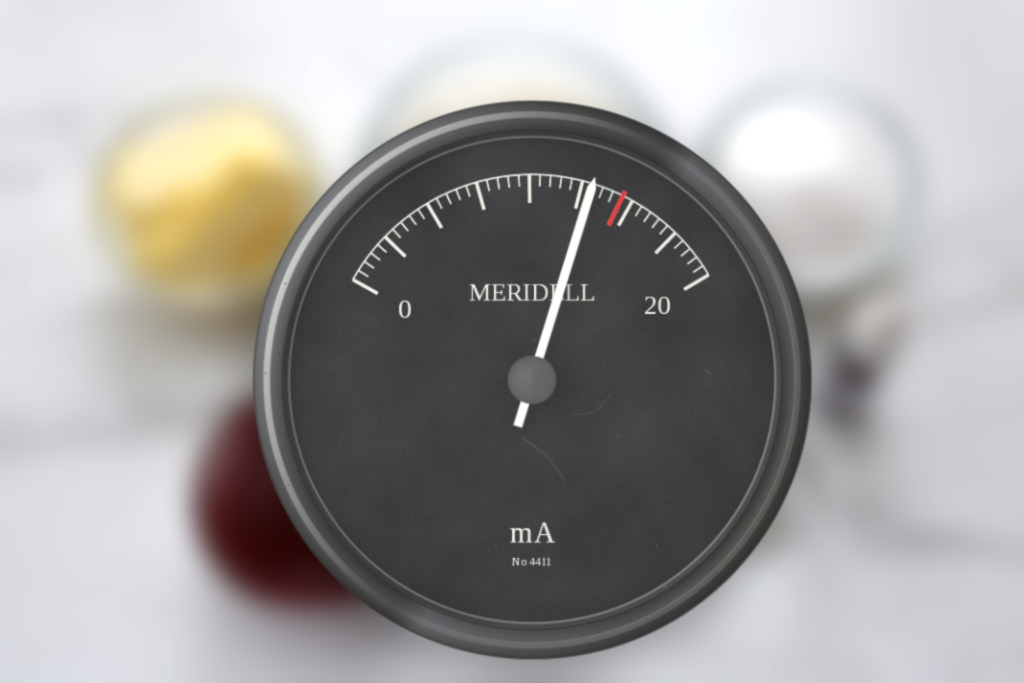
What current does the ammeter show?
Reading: 13 mA
